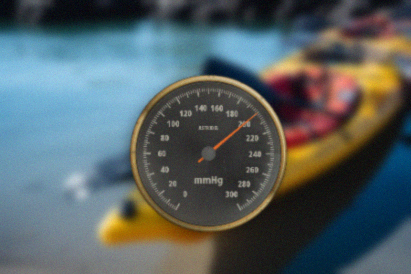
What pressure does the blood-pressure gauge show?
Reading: 200 mmHg
